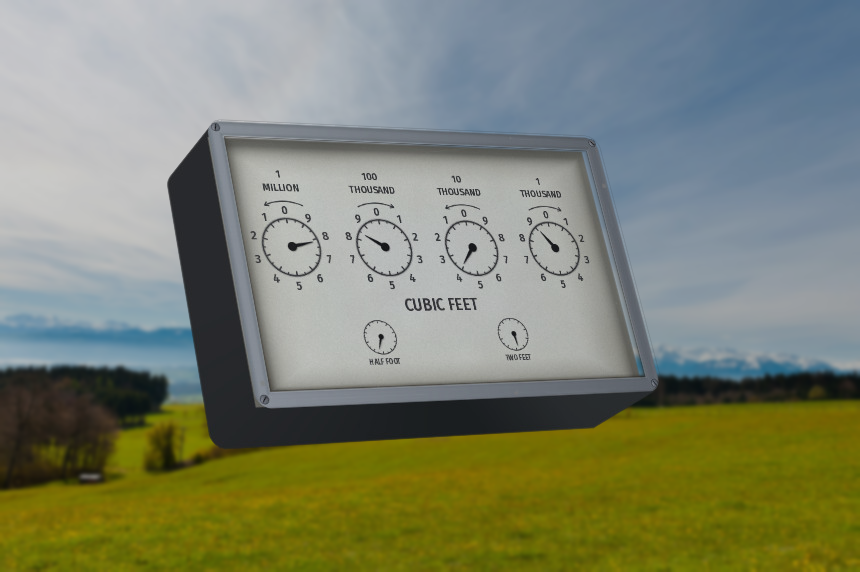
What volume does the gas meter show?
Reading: 783900 ft³
